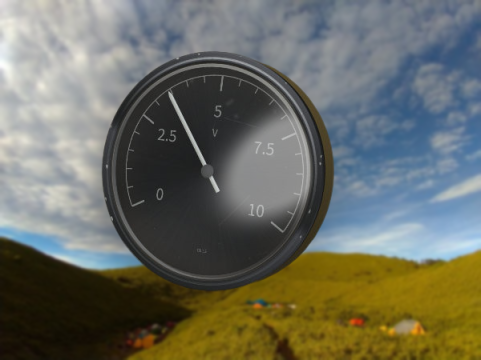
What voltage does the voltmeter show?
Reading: 3.5 V
